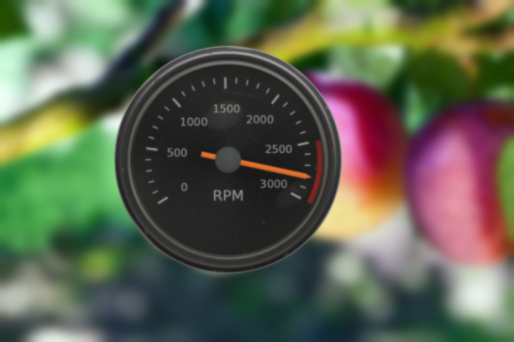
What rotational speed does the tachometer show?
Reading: 2800 rpm
